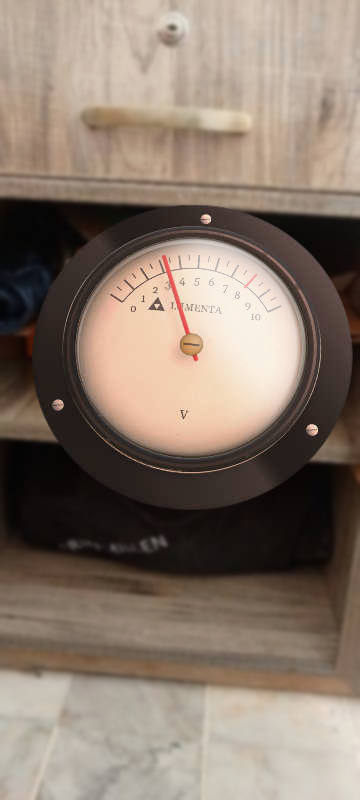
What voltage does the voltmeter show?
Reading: 3.25 V
